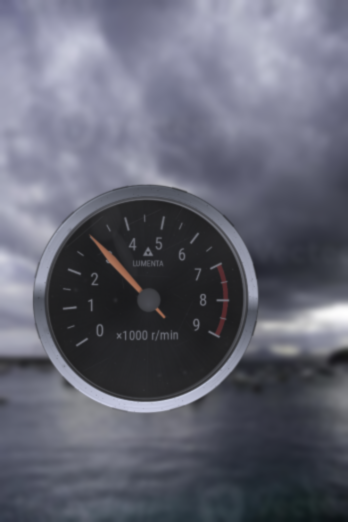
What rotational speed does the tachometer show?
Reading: 3000 rpm
